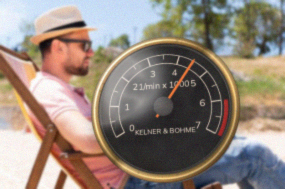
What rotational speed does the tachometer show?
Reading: 4500 rpm
